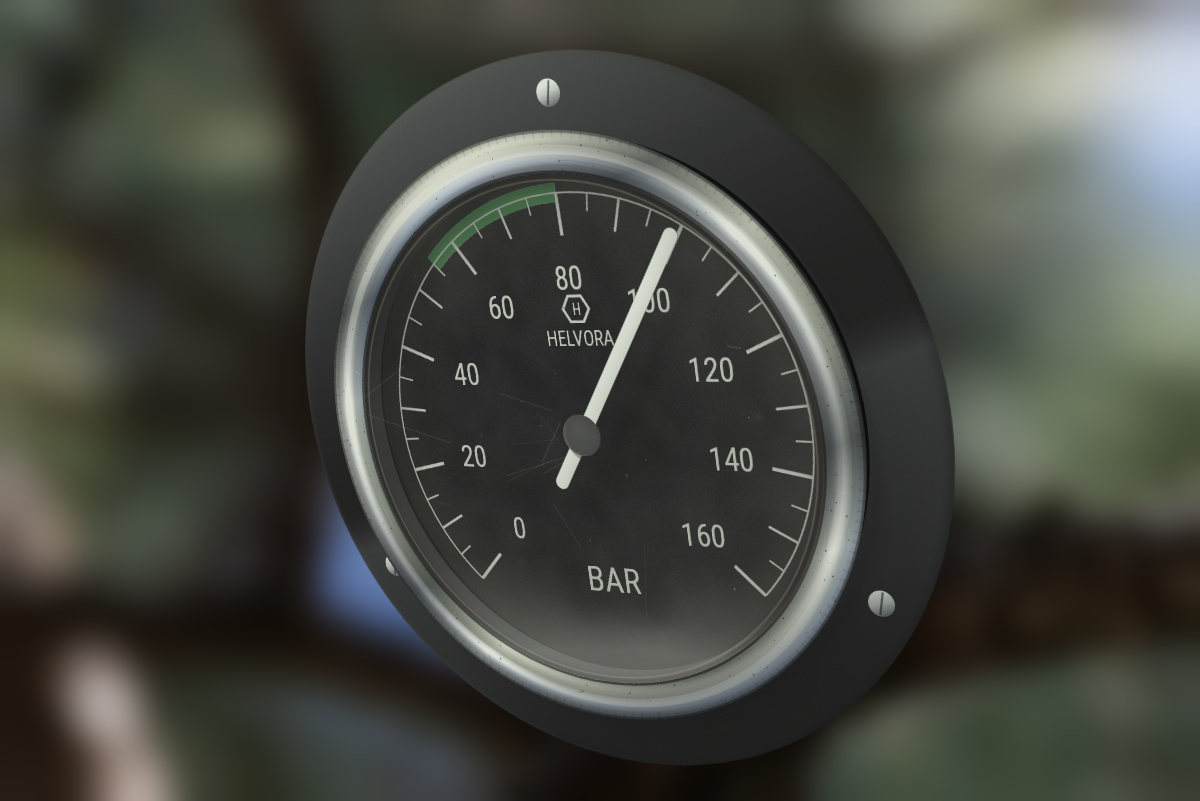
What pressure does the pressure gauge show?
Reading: 100 bar
